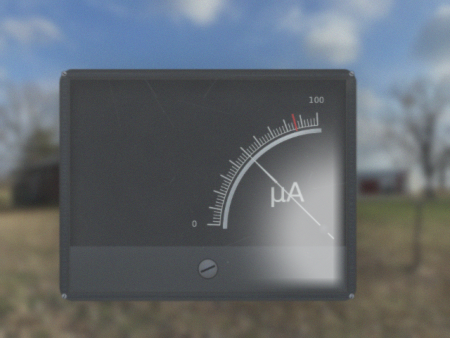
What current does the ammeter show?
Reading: 50 µA
